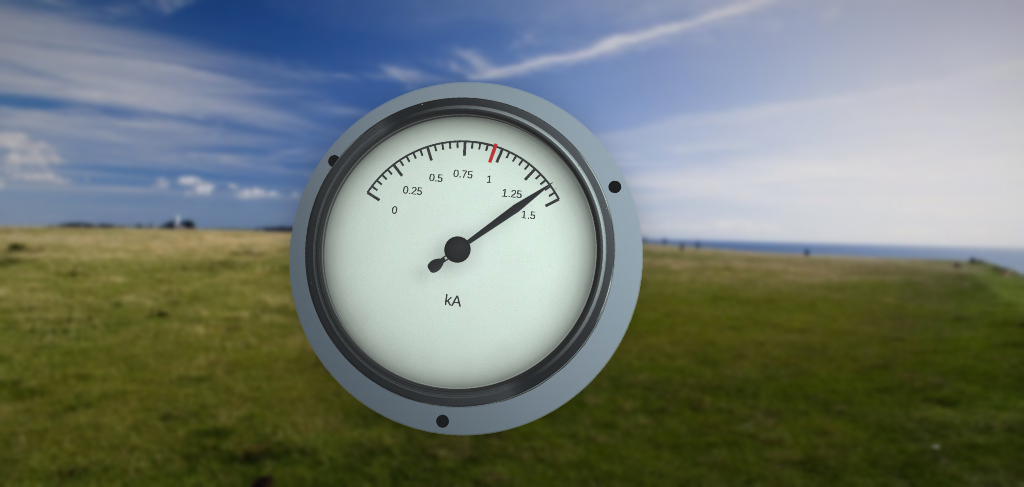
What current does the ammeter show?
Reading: 1.4 kA
